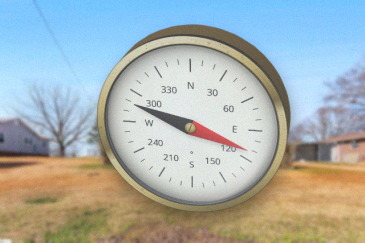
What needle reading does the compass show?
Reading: 110 °
